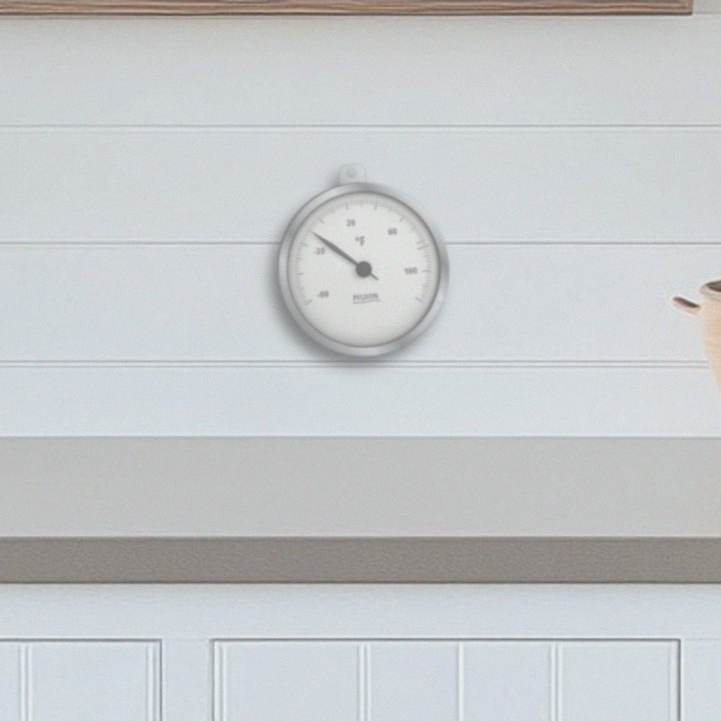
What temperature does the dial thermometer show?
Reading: -10 °F
